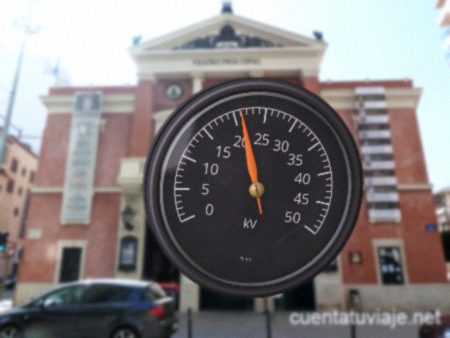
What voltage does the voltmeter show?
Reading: 21 kV
